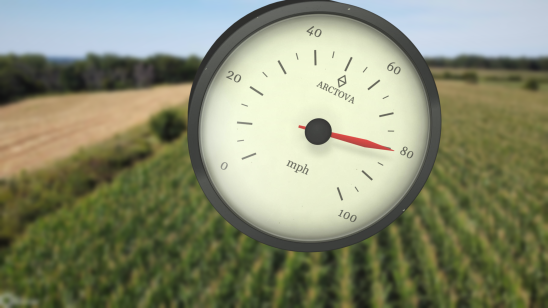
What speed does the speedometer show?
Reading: 80 mph
